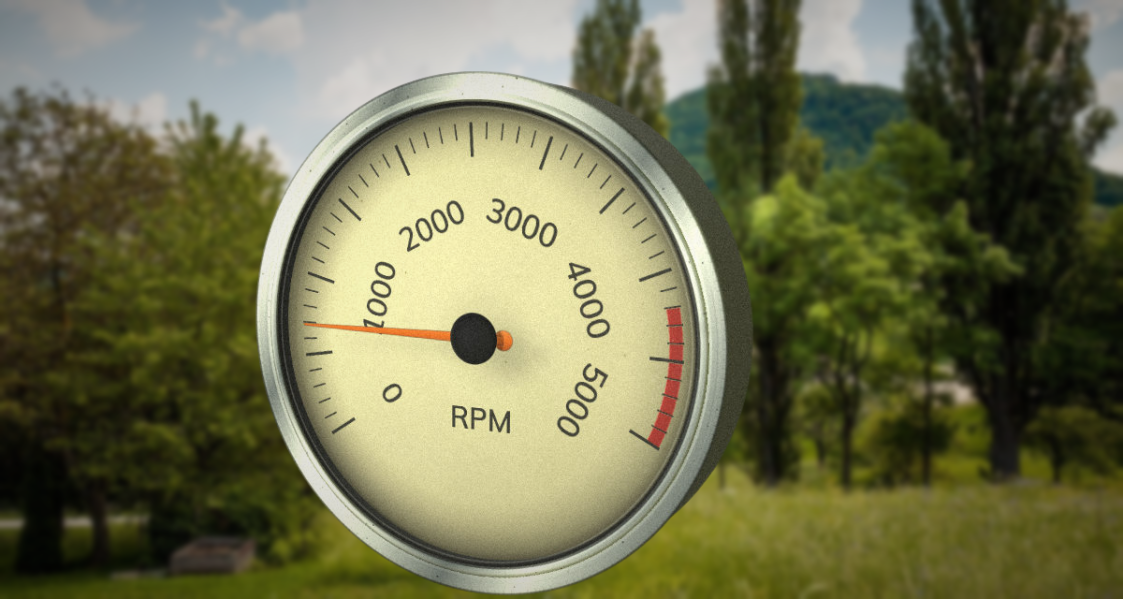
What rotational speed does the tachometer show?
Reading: 700 rpm
